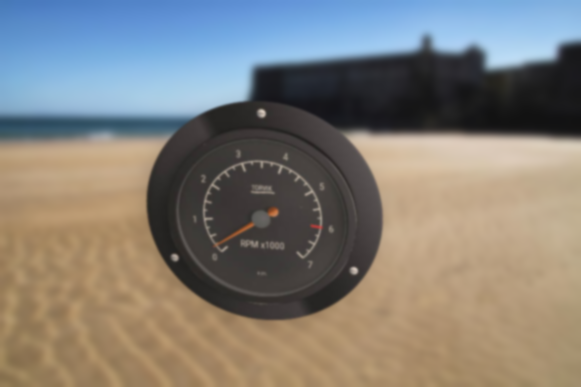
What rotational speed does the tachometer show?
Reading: 250 rpm
